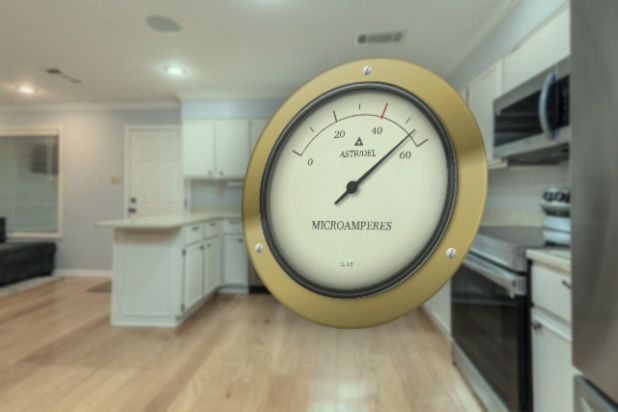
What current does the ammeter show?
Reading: 55 µA
